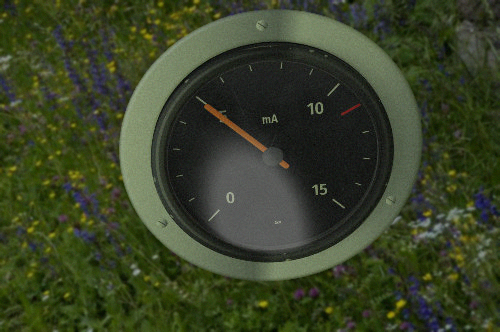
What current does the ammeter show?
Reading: 5 mA
